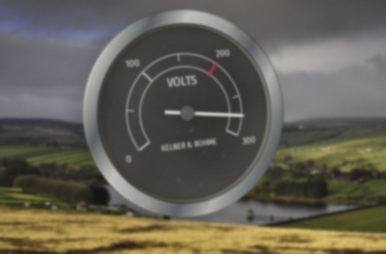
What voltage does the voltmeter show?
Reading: 275 V
